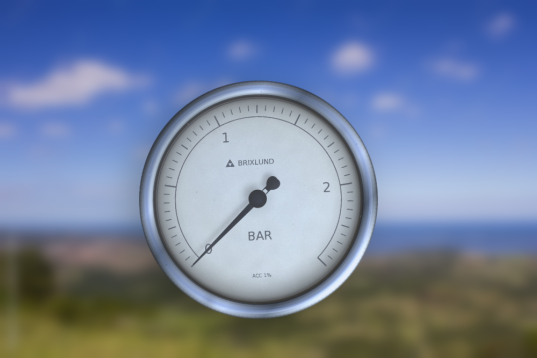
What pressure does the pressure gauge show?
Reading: 0 bar
